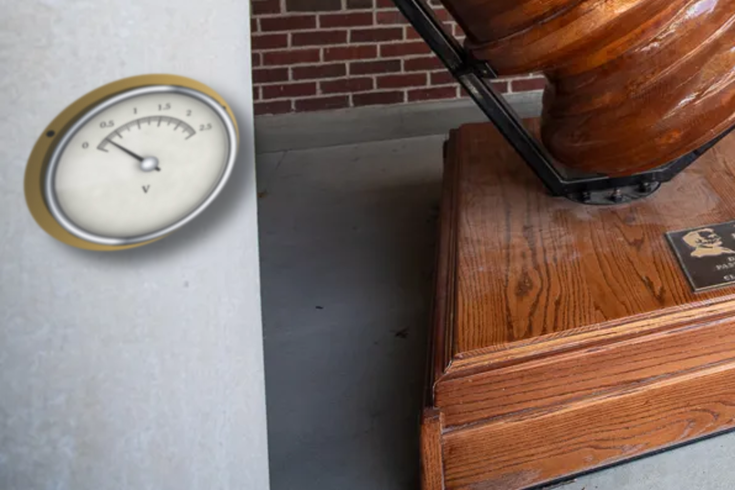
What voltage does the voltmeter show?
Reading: 0.25 V
